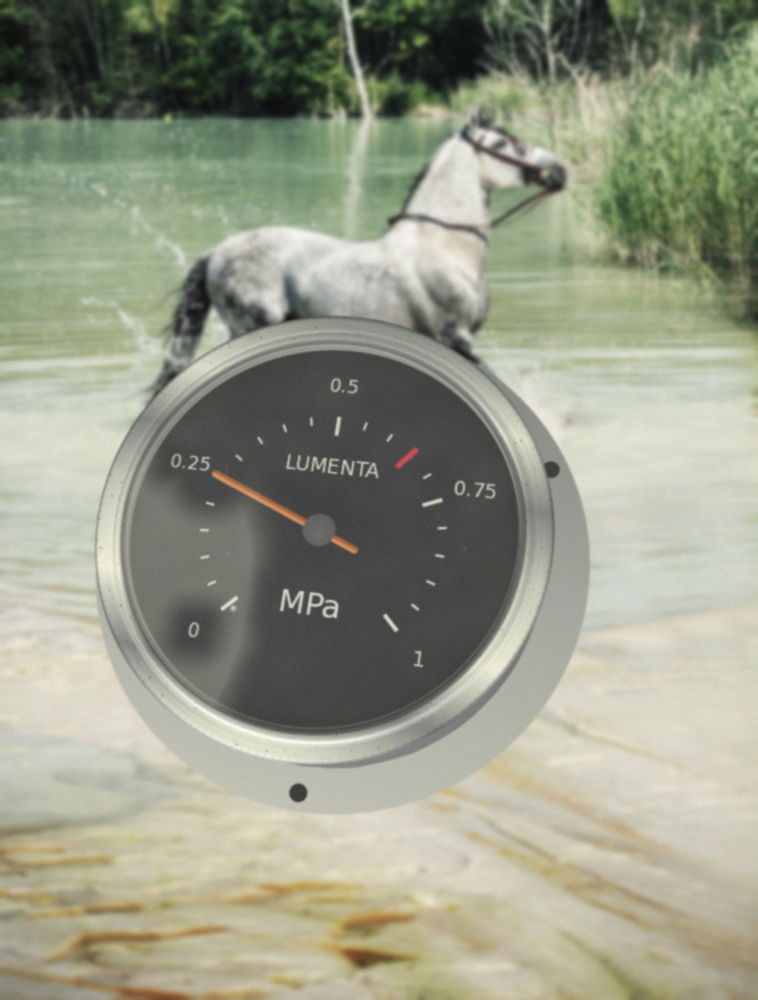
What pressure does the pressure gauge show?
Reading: 0.25 MPa
